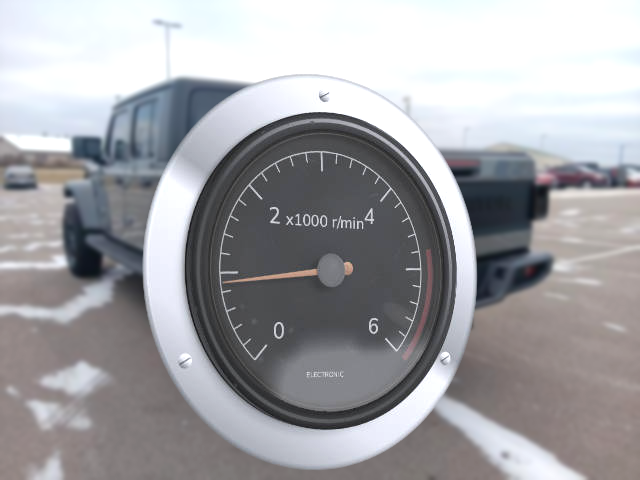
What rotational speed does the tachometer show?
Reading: 900 rpm
